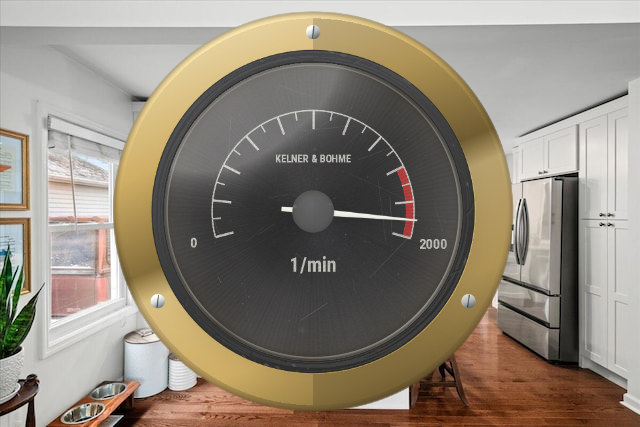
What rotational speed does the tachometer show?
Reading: 1900 rpm
